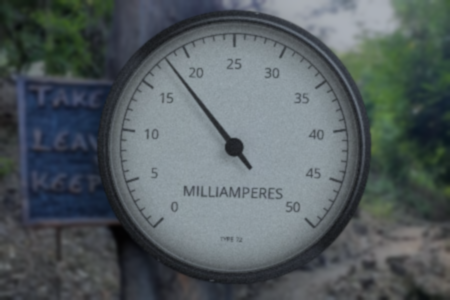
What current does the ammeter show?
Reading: 18 mA
